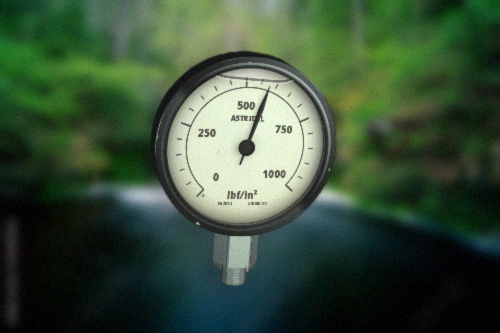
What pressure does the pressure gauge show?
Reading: 575 psi
